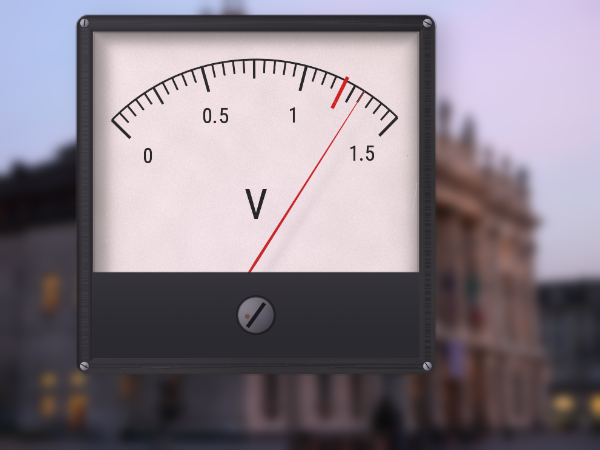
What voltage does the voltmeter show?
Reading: 1.3 V
